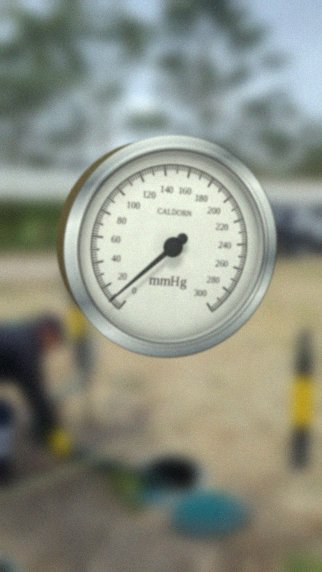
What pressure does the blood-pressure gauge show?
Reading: 10 mmHg
